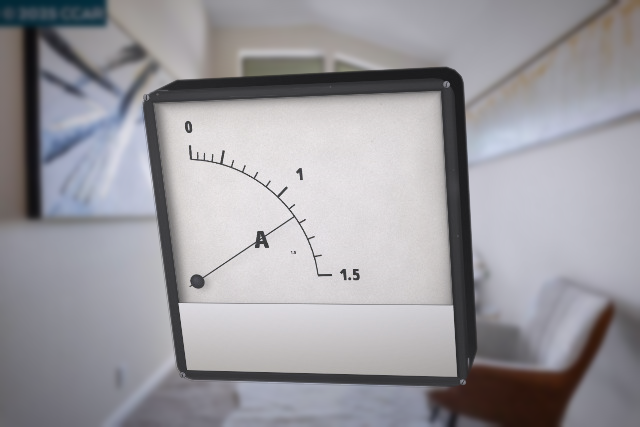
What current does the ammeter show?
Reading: 1.15 A
